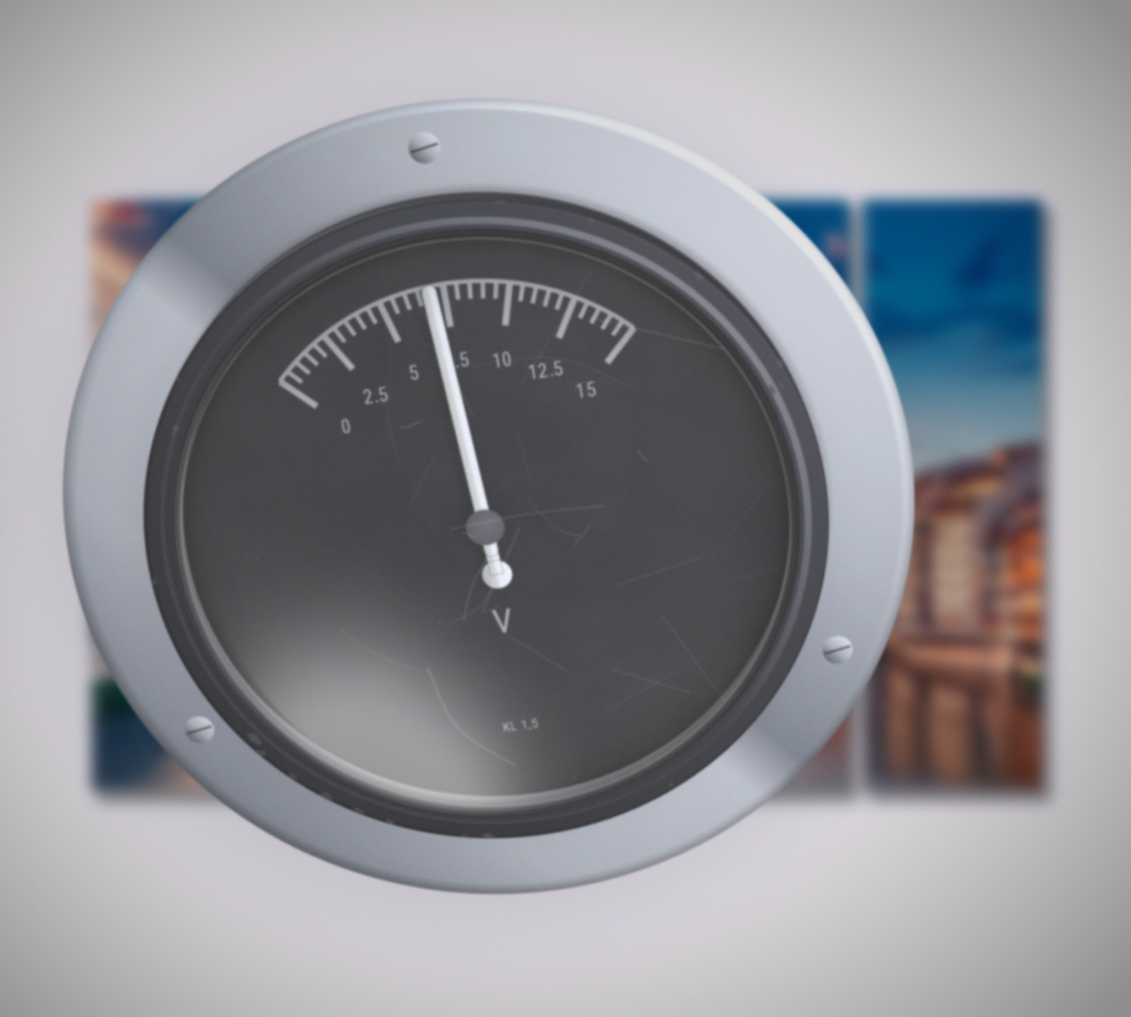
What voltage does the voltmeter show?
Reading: 7 V
